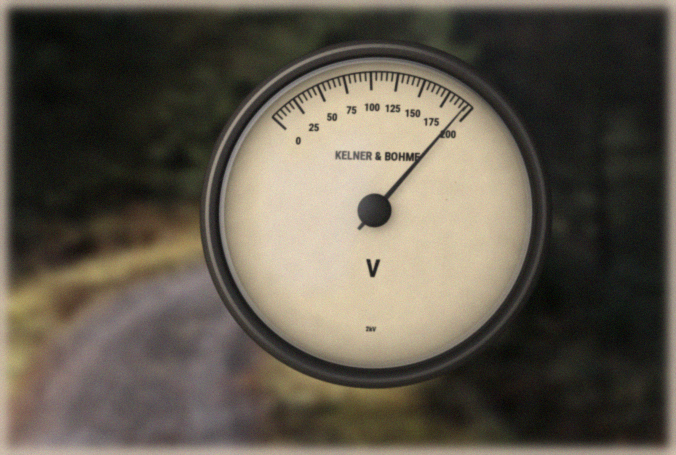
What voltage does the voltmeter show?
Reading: 195 V
